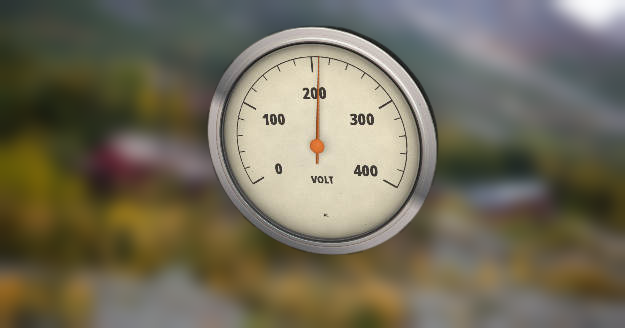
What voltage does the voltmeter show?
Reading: 210 V
